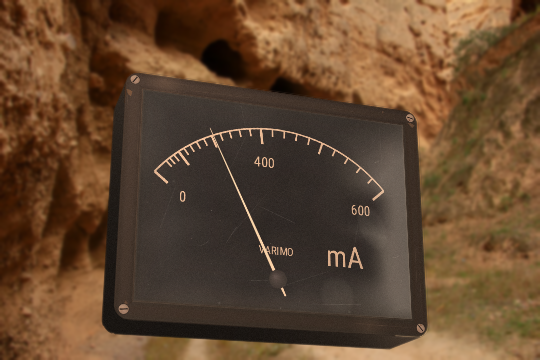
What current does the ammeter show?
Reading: 300 mA
